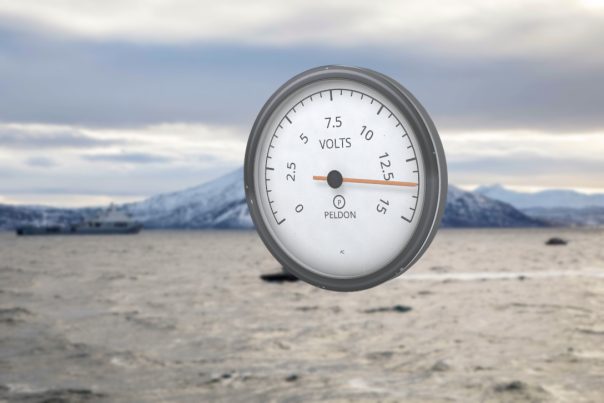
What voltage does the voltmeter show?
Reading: 13.5 V
